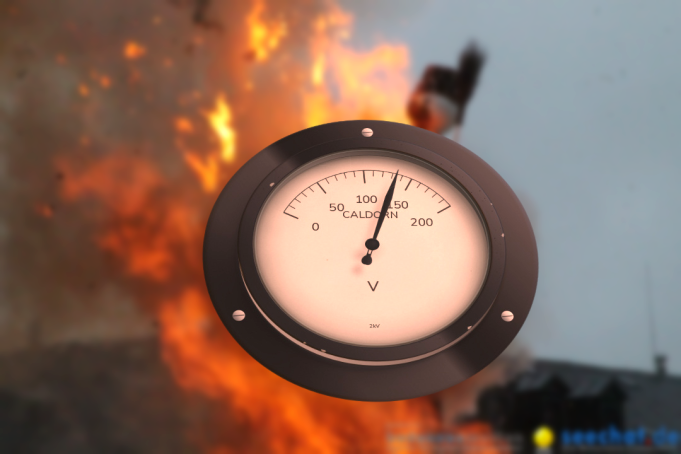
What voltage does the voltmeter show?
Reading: 135 V
